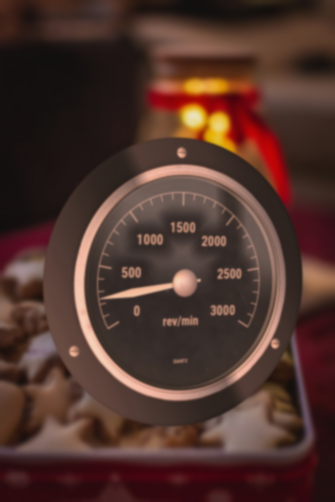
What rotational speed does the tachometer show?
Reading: 250 rpm
